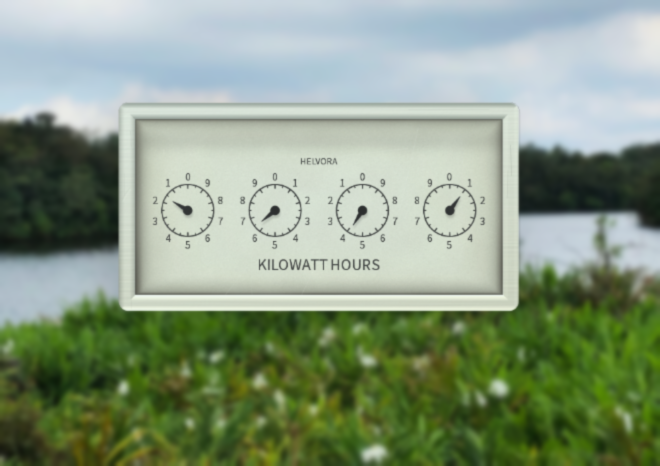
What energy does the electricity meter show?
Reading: 1641 kWh
